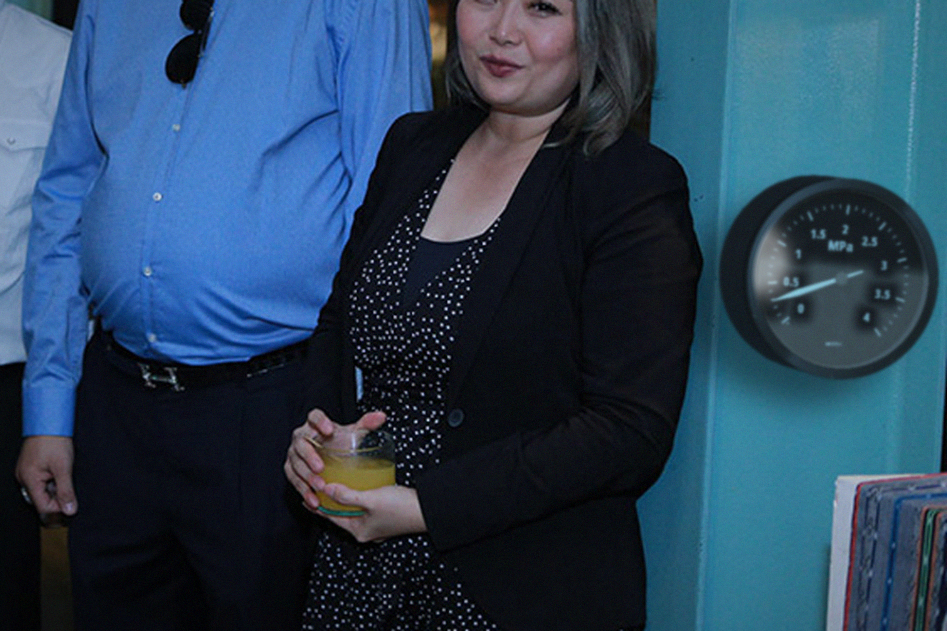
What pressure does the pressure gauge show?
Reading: 0.3 MPa
